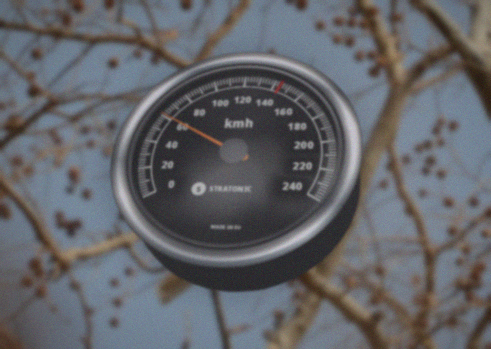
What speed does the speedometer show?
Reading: 60 km/h
